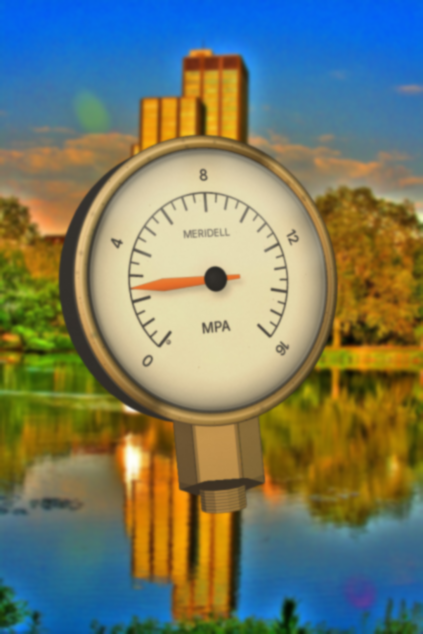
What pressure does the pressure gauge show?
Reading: 2.5 MPa
